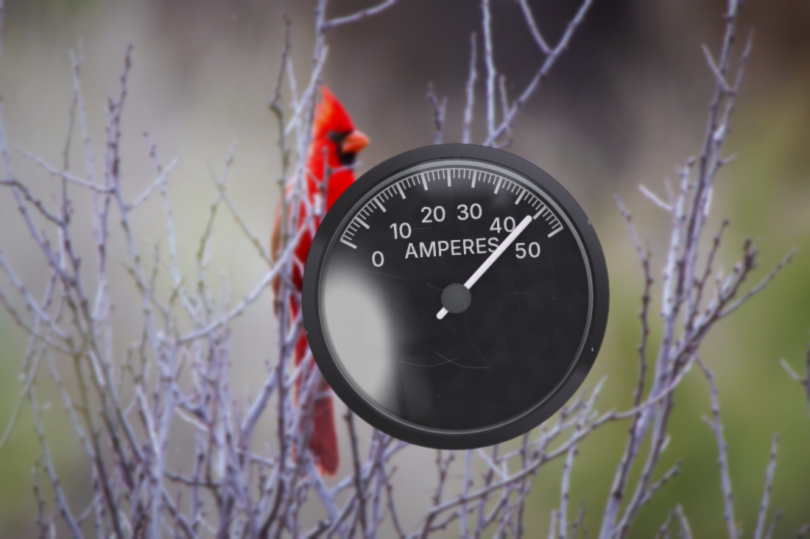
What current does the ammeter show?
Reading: 44 A
